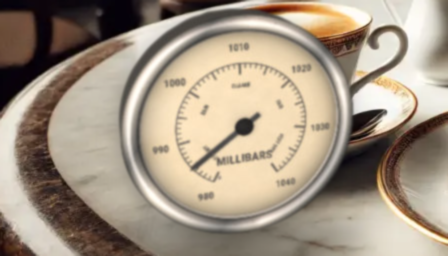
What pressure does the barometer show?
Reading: 985 mbar
